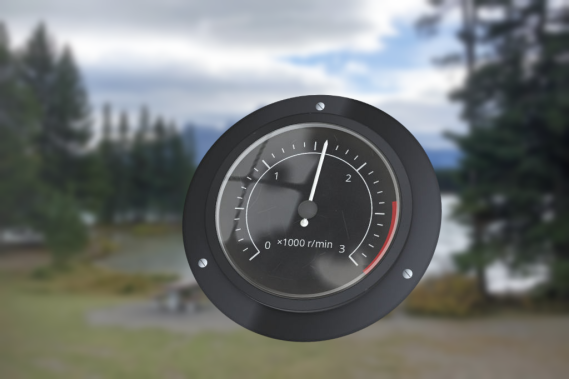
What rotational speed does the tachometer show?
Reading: 1600 rpm
